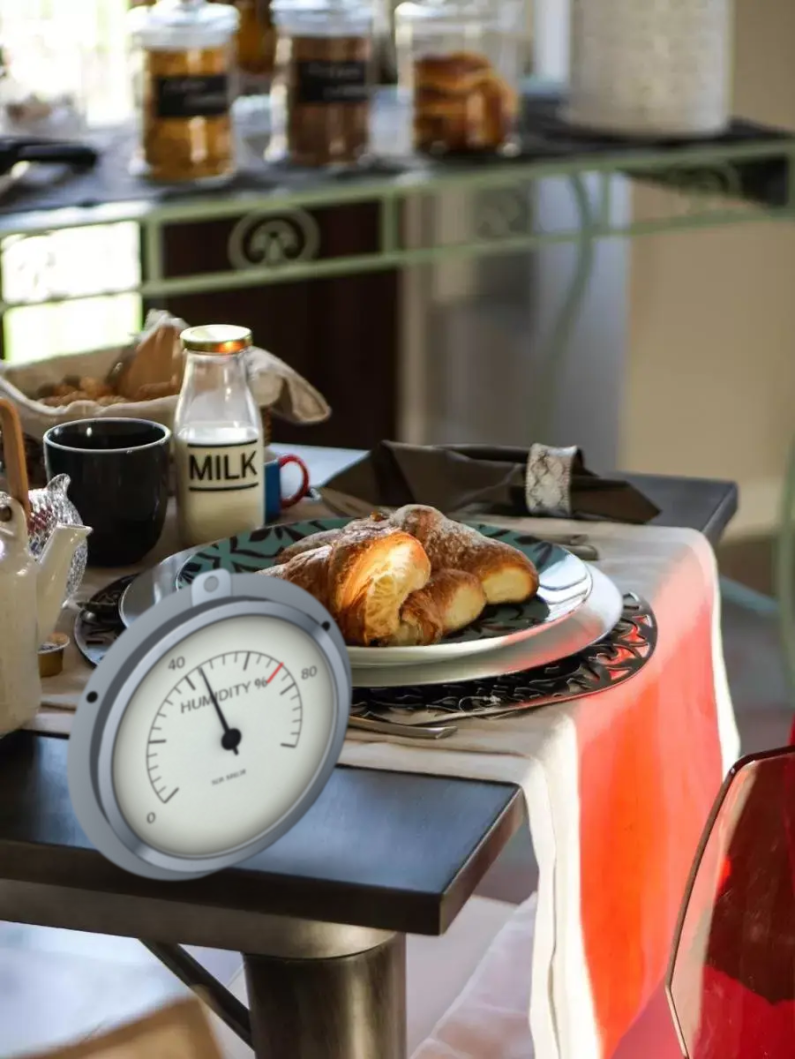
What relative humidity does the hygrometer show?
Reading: 44 %
